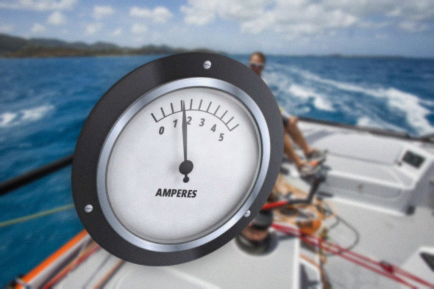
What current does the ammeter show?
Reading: 1.5 A
